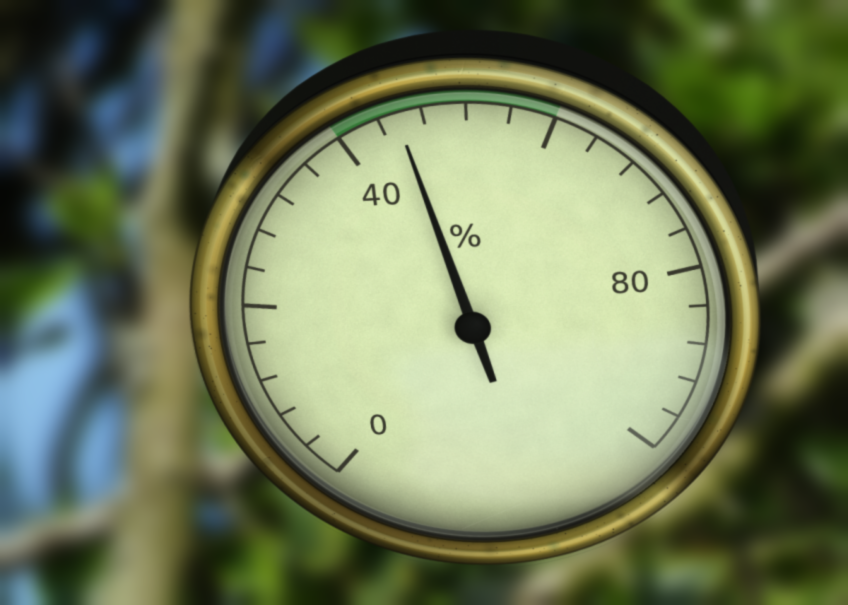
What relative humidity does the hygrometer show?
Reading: 46 %
